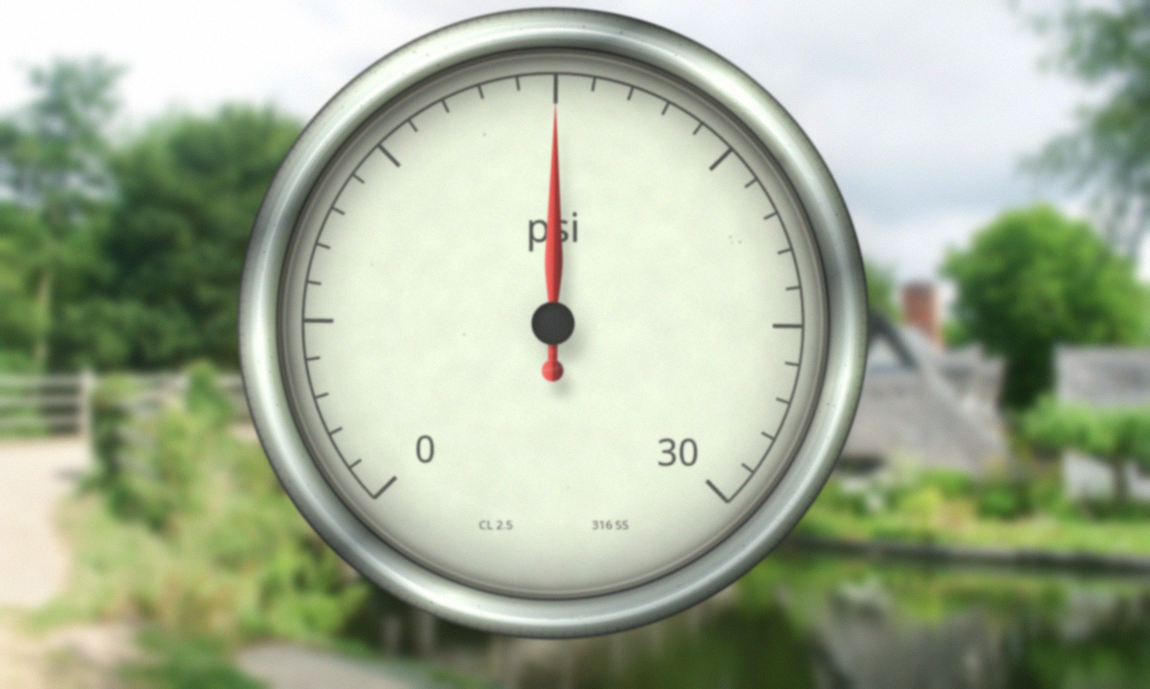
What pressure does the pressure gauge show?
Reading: 15 psi
